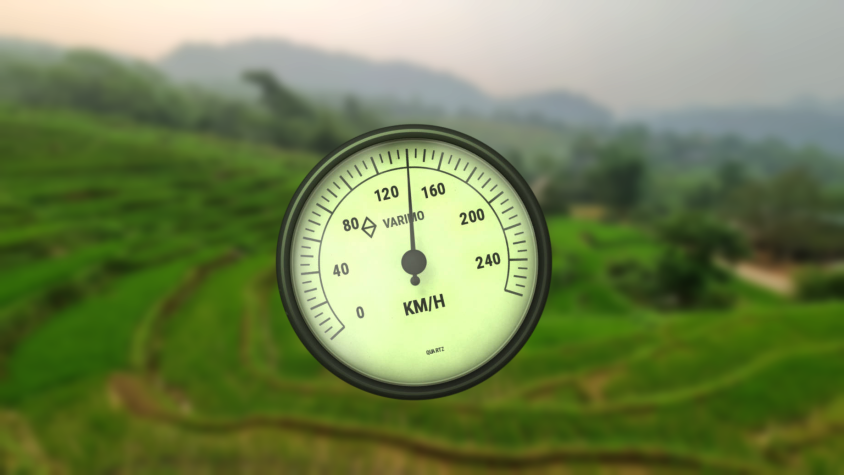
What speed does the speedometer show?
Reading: 140 km/h
